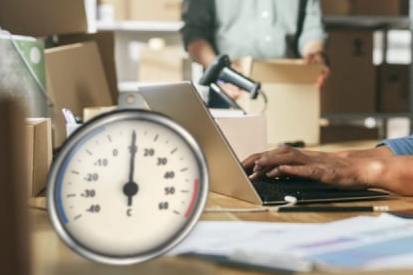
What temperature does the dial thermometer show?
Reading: 10 °C
